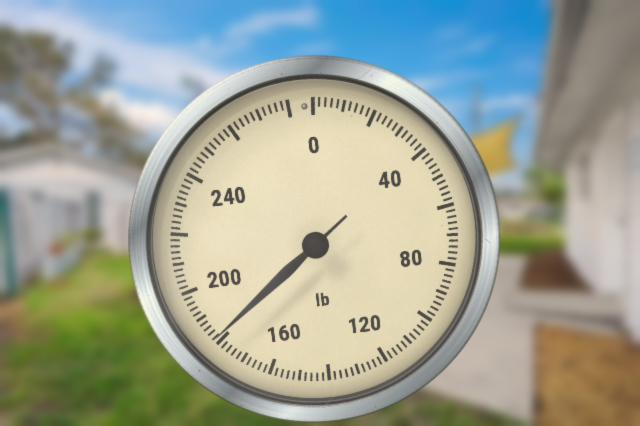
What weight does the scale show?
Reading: 182 lb
